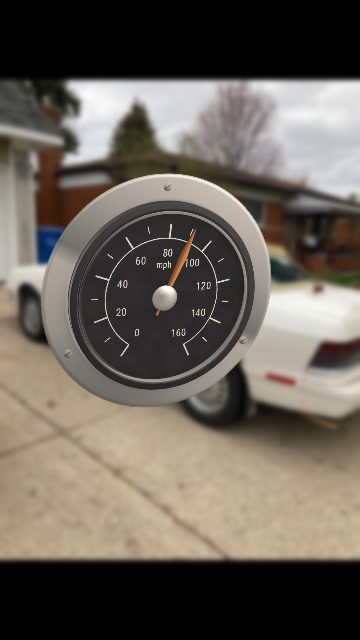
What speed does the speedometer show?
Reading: 90 mph
